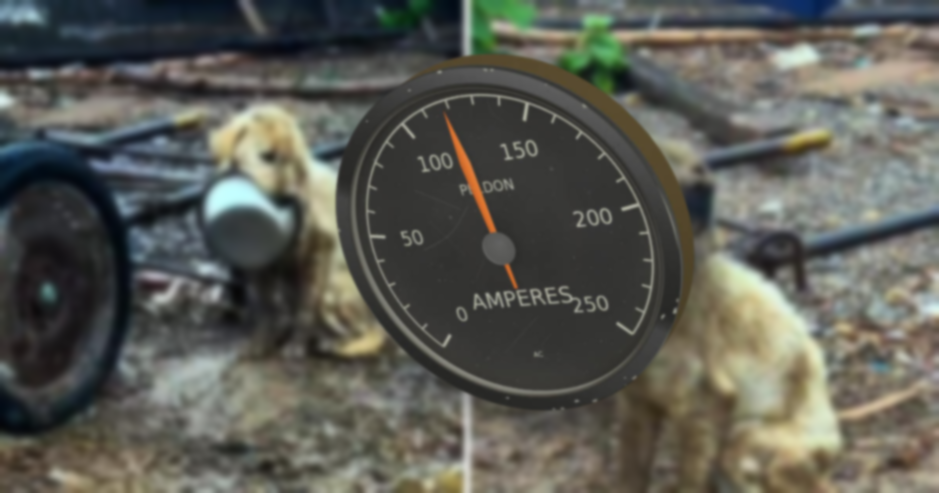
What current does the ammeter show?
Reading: 120 A
